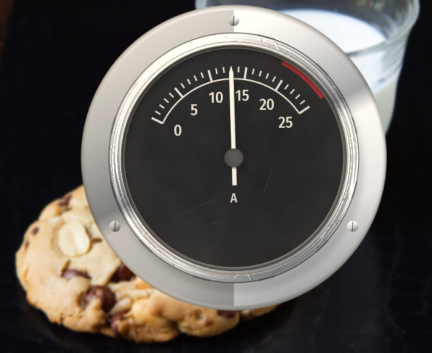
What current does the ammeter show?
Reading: 13 A
